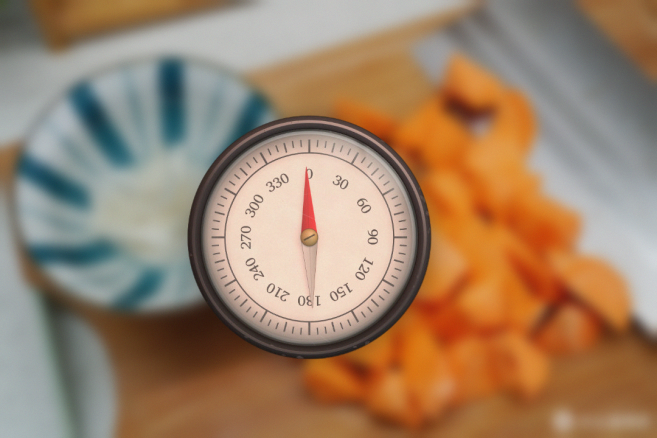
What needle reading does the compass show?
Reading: 357.5 °
